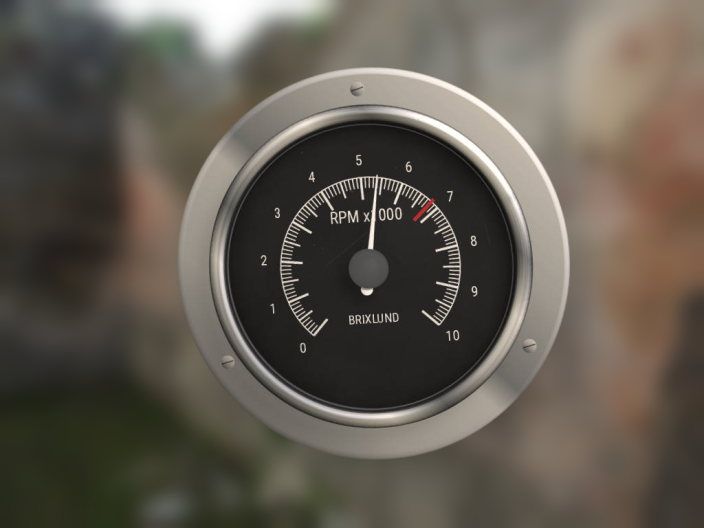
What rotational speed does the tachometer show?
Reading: 5400 rpm
